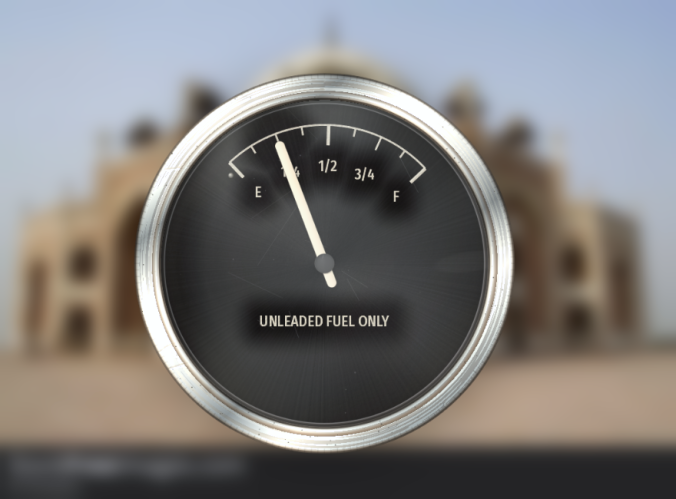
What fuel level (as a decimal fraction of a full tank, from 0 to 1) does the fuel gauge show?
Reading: 0.25
